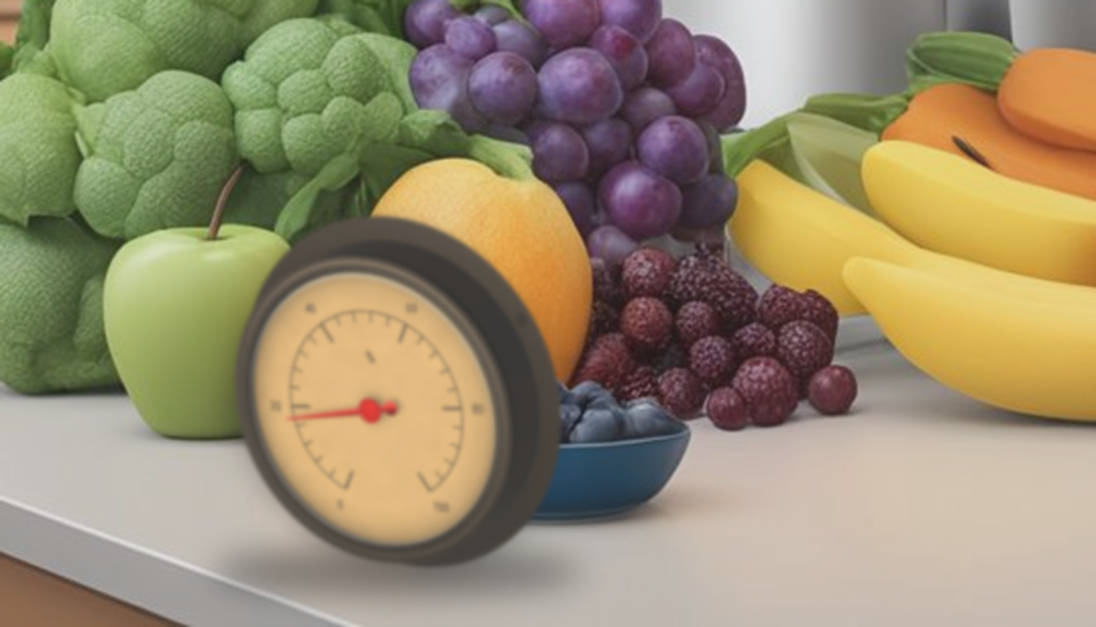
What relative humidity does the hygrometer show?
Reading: 18 %
